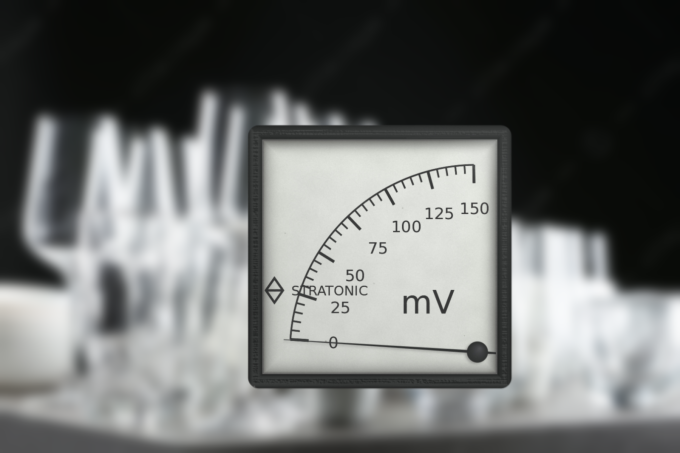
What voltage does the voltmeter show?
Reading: 0 mV
